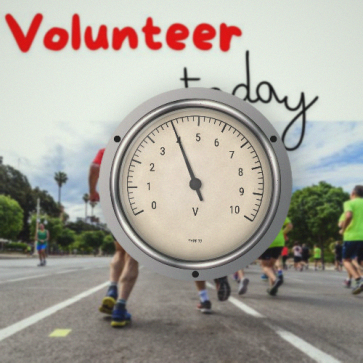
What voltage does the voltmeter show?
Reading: 4 V
